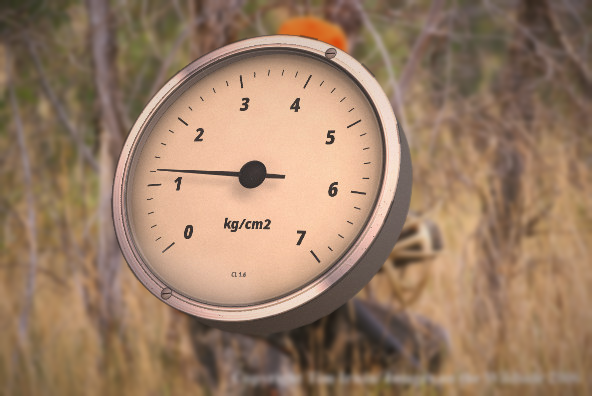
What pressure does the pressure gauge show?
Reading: 1.2 kg/cm²
